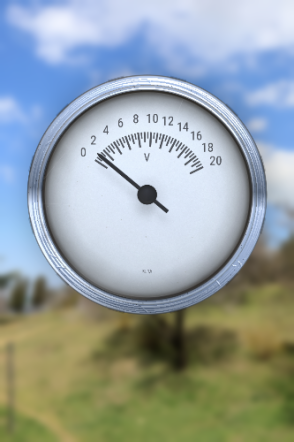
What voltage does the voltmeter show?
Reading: 1 V
